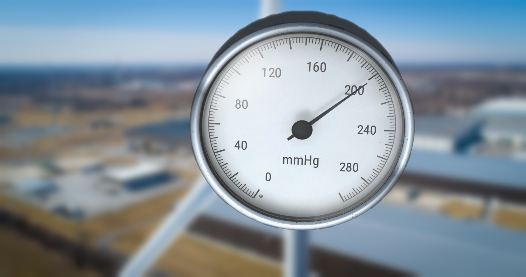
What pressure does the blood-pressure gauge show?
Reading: 200 mmHg
